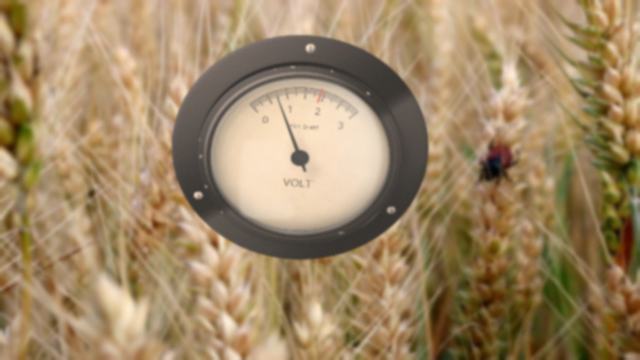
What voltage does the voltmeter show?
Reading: 0.75 V
